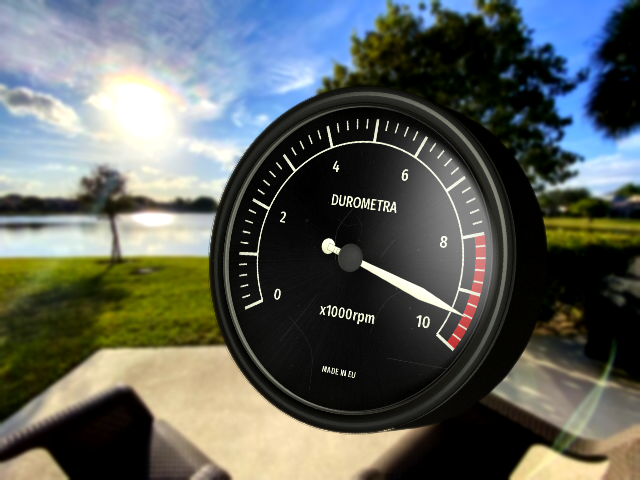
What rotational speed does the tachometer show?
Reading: 9400 rpm
